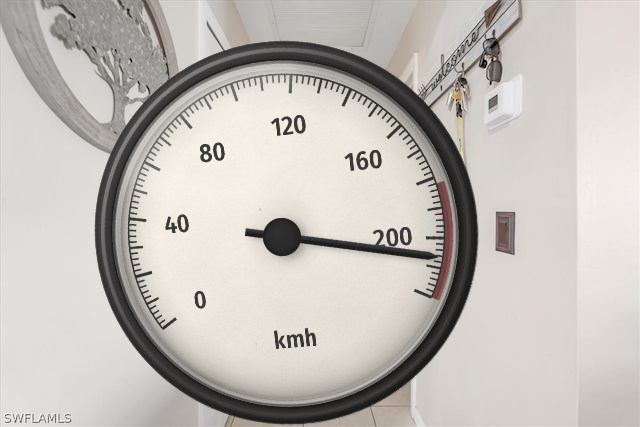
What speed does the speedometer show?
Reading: 206 km/h
